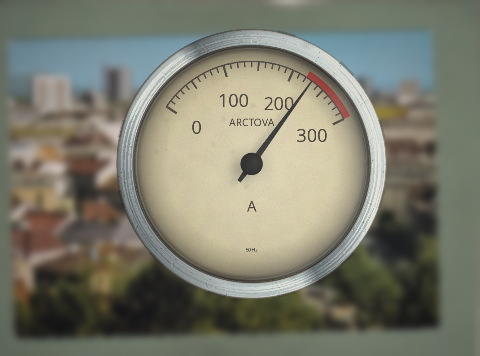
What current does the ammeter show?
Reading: 230 A
